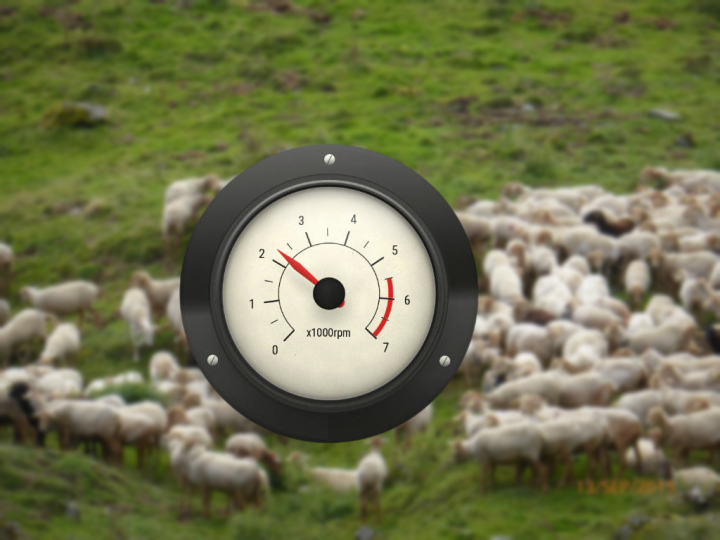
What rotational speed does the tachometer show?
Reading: 2250 rpm
